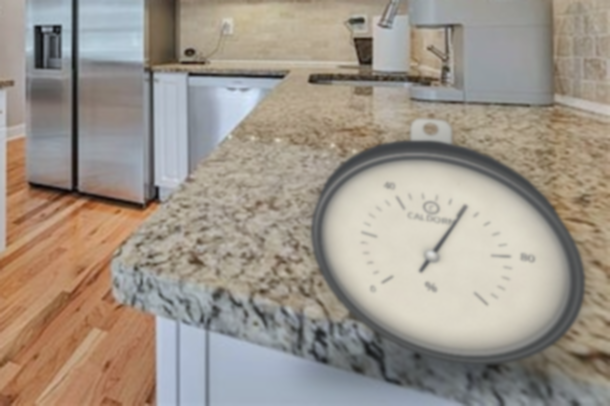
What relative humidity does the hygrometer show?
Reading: 60 %
